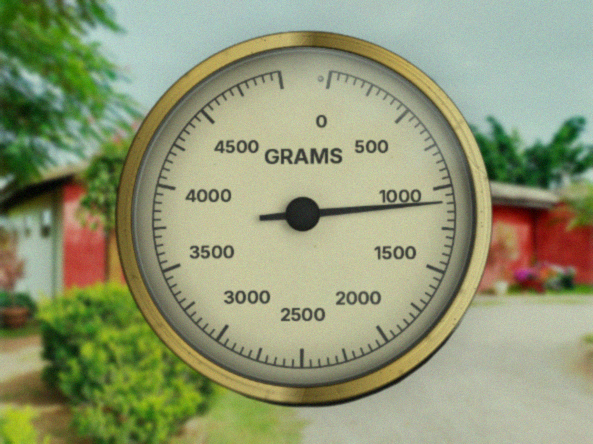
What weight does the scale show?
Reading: 1100 g
